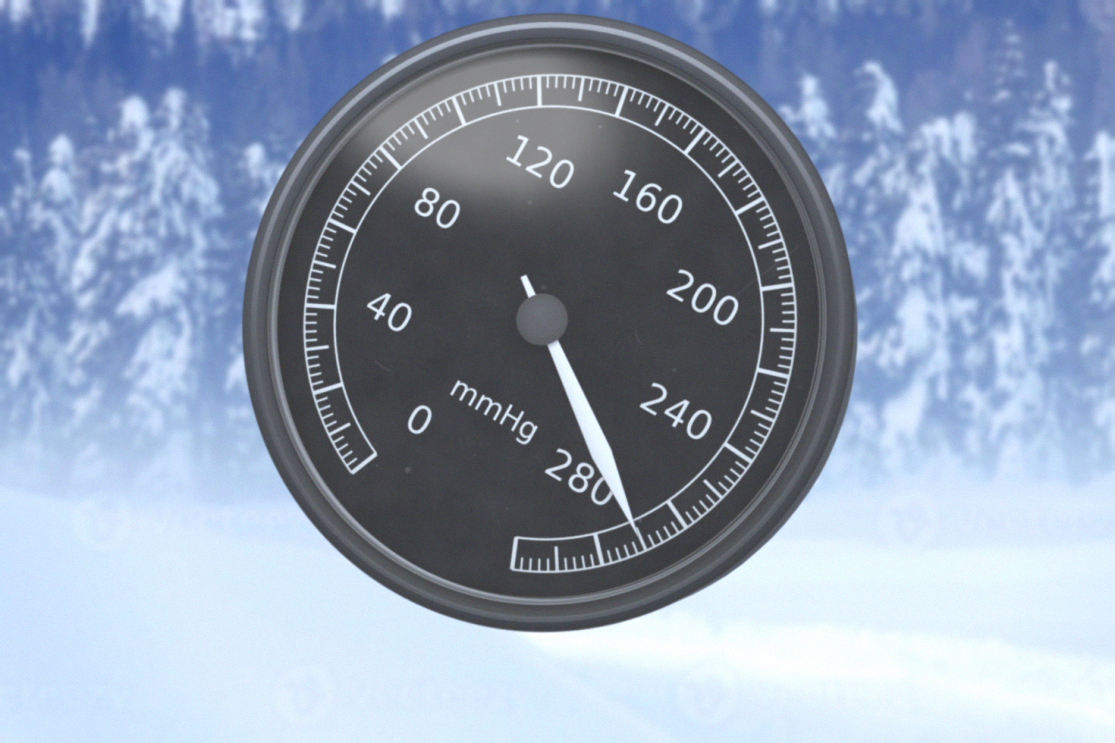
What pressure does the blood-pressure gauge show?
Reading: 270 mmHg
